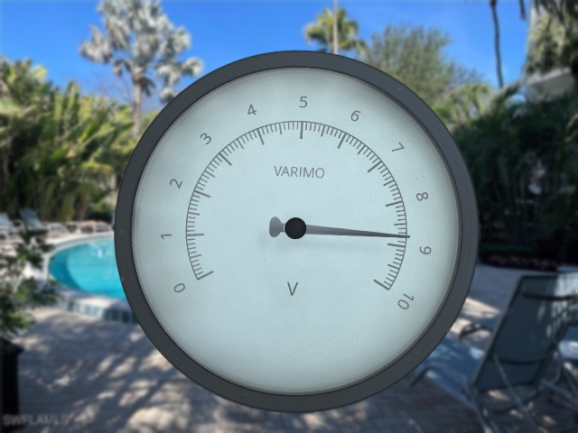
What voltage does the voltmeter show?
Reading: 8.8 V
